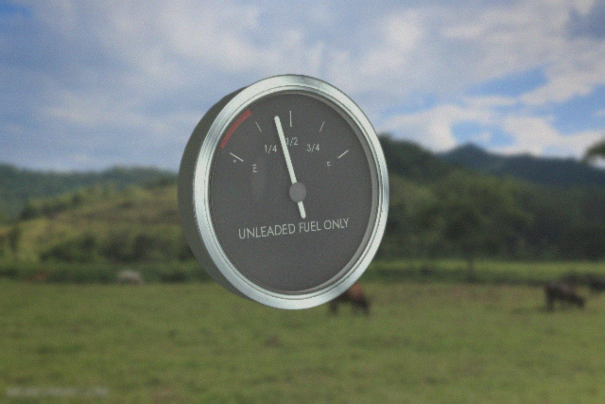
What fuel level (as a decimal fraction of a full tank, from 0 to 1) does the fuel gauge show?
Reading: 0.375
